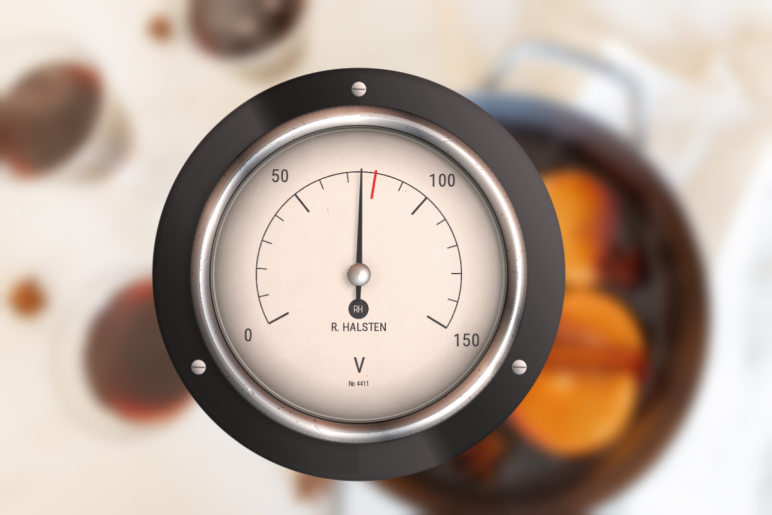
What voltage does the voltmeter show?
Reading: 75 V
